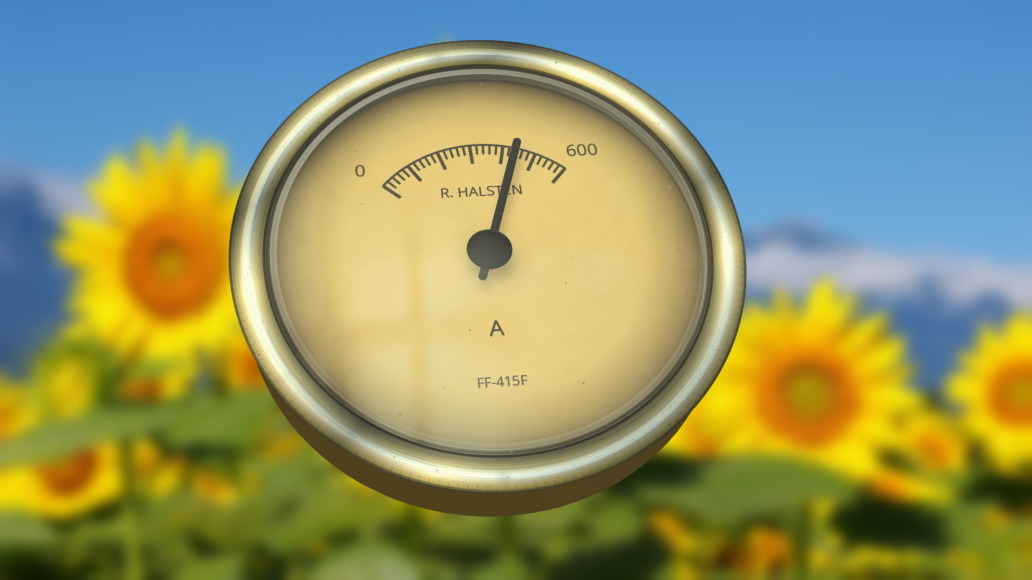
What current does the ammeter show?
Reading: 440 A
